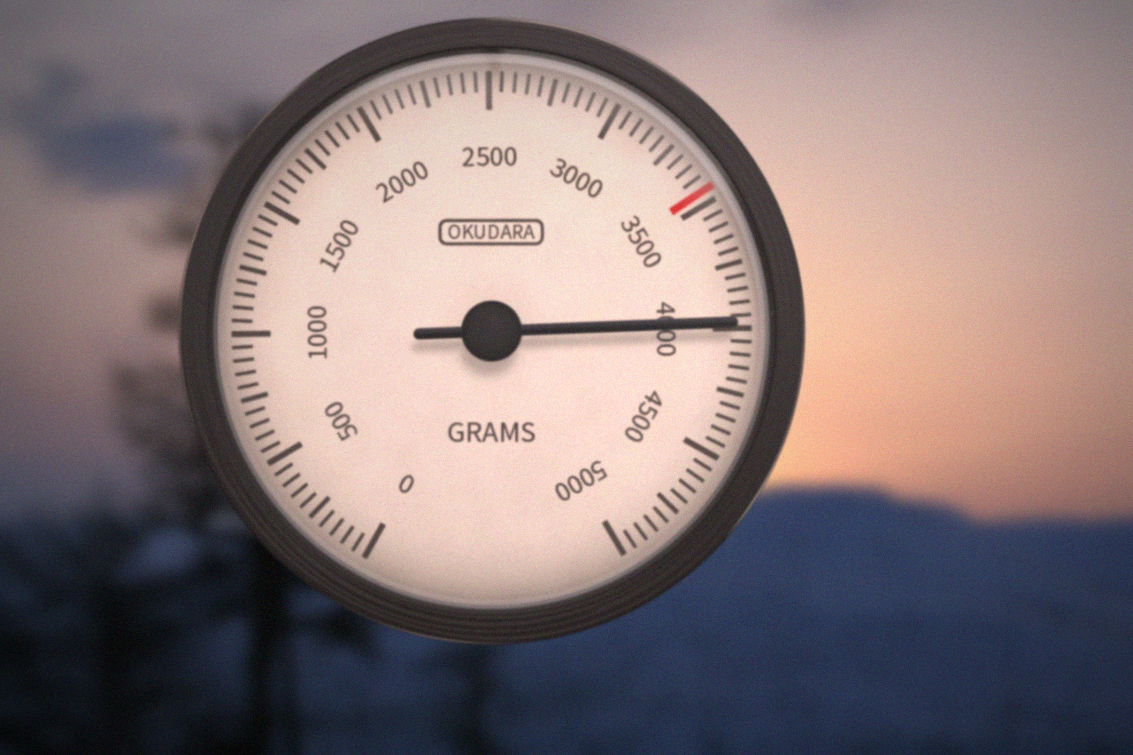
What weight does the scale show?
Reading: 3975 g
